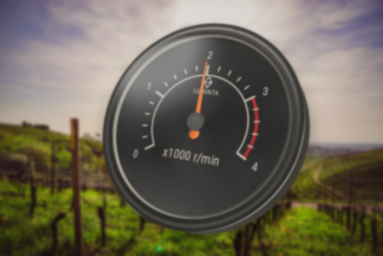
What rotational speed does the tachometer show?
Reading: 2000 rpm
